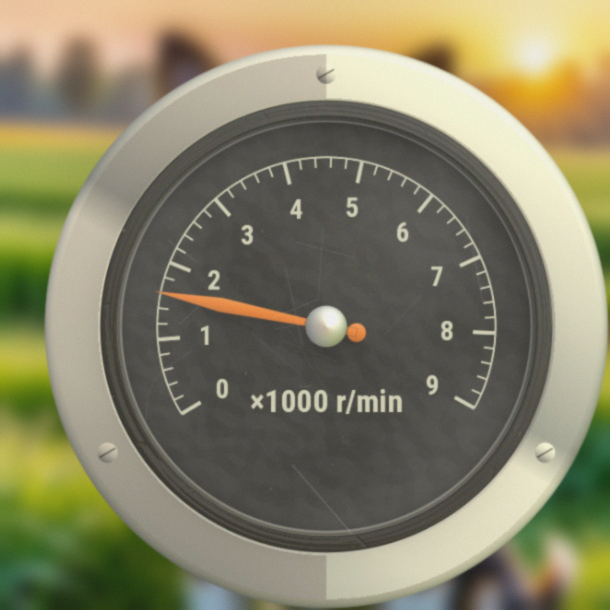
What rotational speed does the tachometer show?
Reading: 1600 rpm
